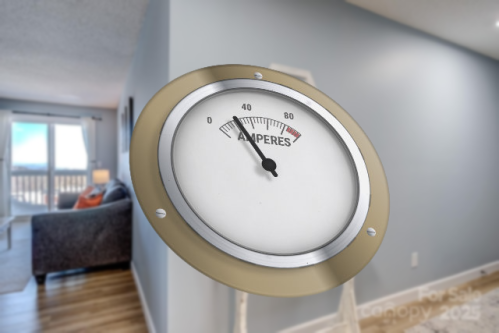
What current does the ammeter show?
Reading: 20 A
